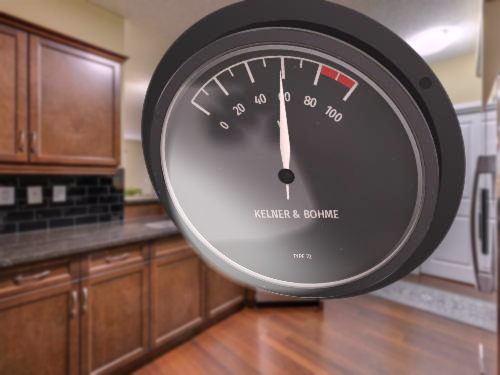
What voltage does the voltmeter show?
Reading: 60 V
